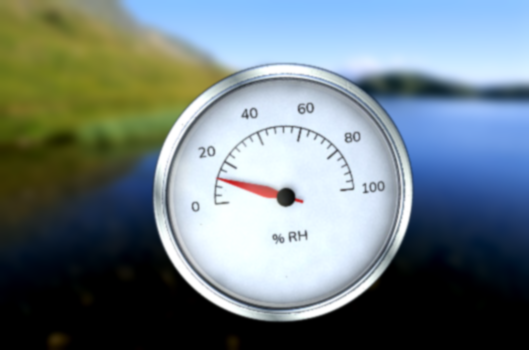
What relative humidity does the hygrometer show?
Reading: 12 %
